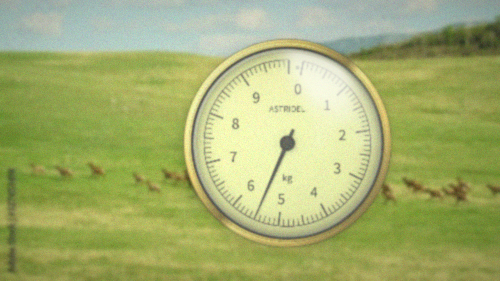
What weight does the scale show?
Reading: 5.5 kg
